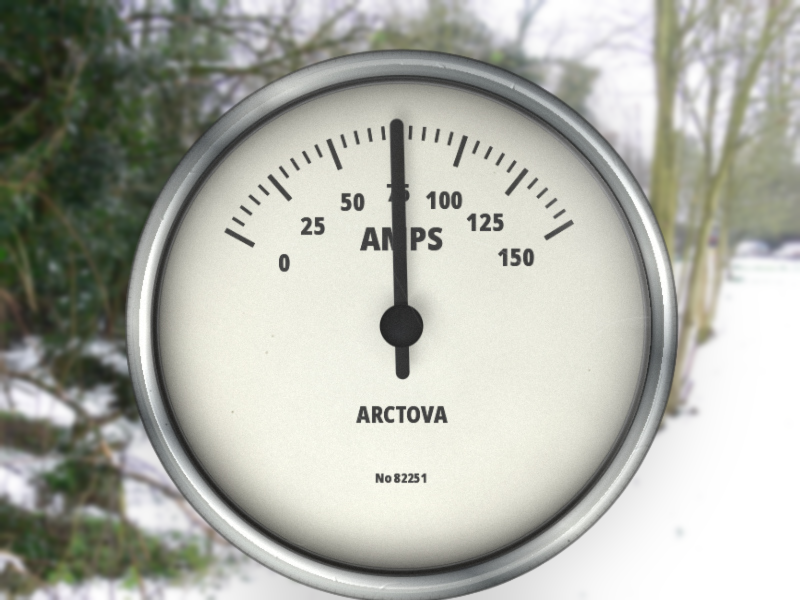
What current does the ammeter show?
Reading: 75 A
